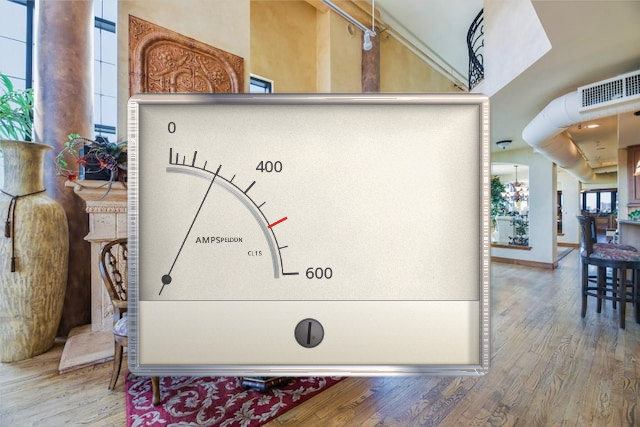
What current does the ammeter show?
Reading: 300 A
